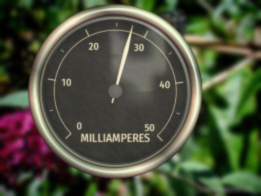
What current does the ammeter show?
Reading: 27.5 mA
